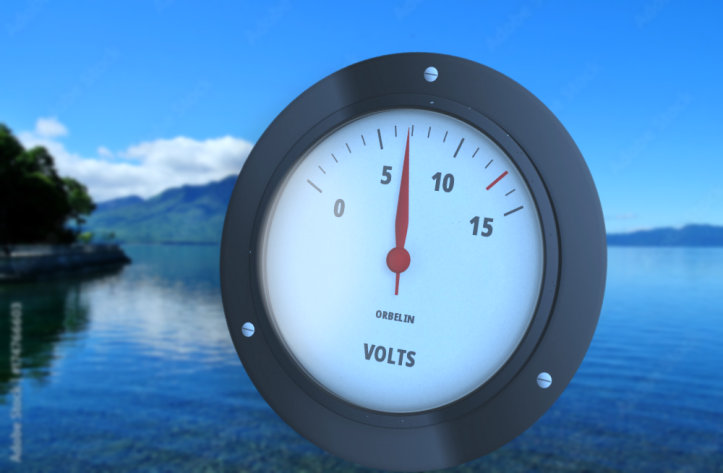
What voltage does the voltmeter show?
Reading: 7 V
